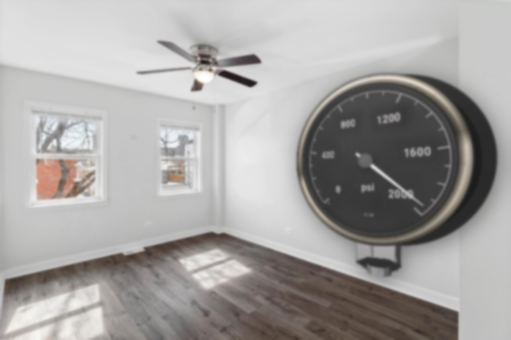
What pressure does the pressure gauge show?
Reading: 1950 psi
